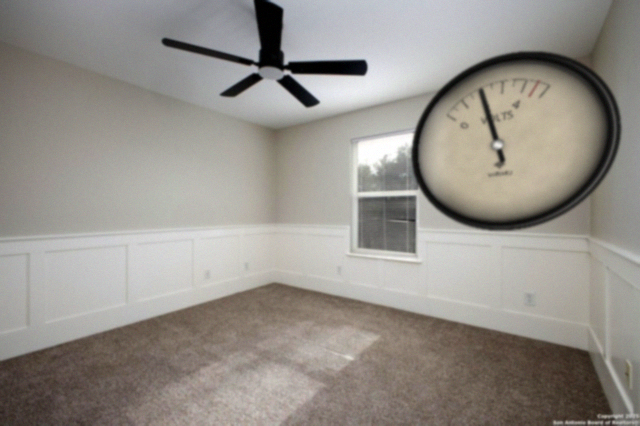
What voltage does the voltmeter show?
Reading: 2 V
